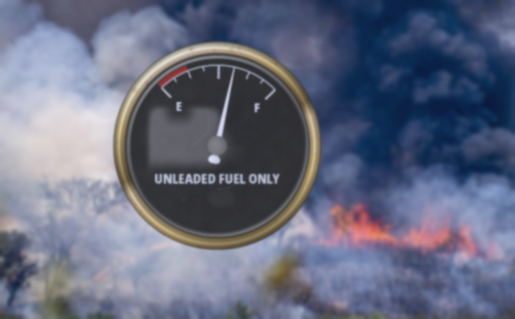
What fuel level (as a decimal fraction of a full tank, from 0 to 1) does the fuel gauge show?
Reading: 0.625
